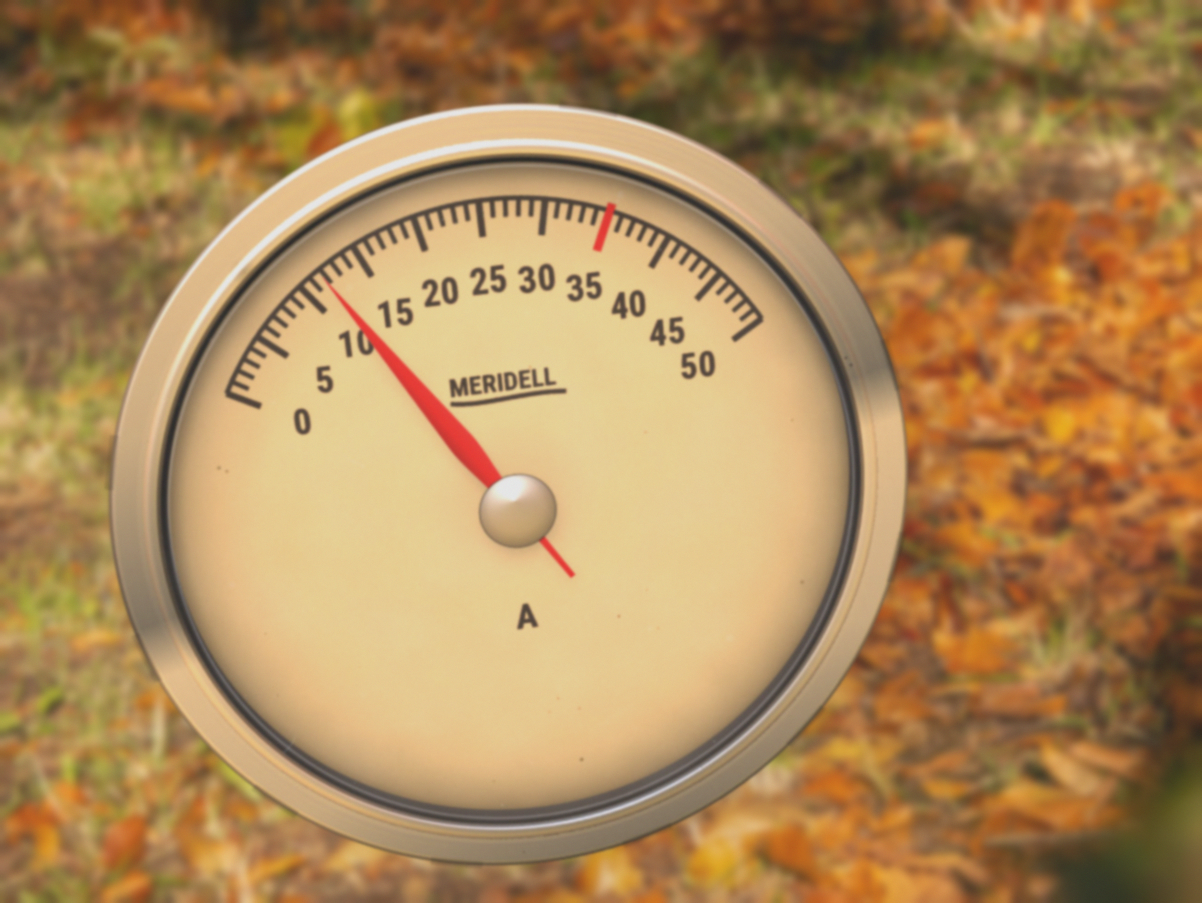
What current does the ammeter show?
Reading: 12 A
